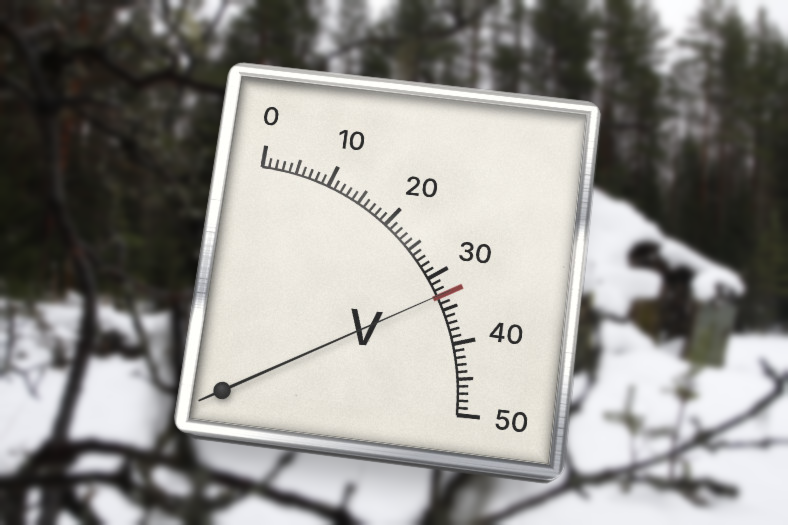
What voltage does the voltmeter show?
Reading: 33 V
